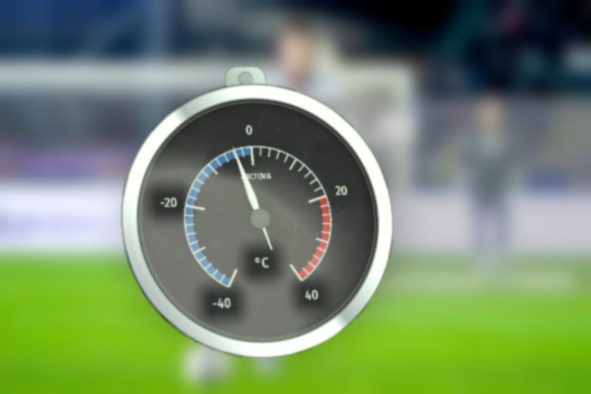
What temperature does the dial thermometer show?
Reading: -4 °C
